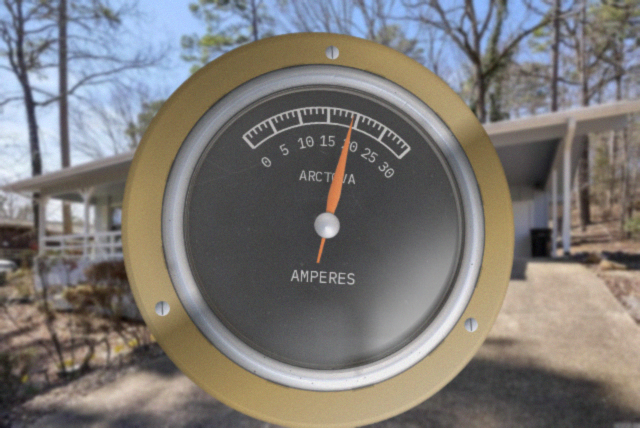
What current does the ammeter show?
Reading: 19 A
